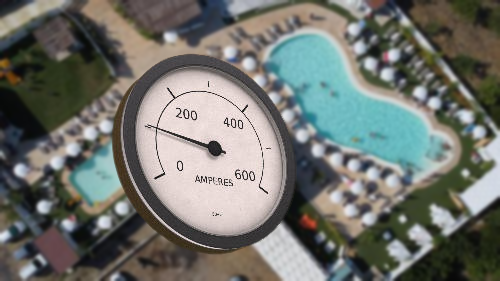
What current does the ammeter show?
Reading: 100 A
